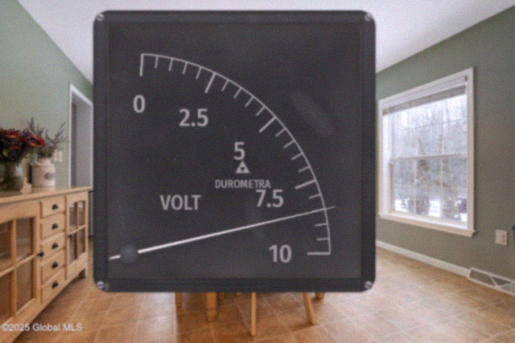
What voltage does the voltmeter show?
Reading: 8.5 V
